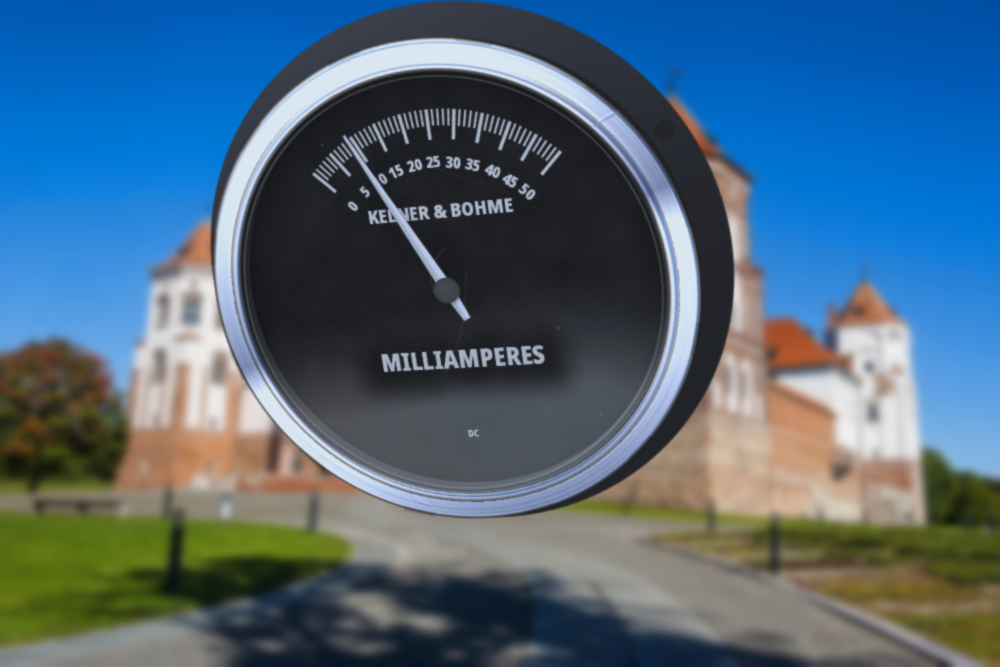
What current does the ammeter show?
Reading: 10 mA
